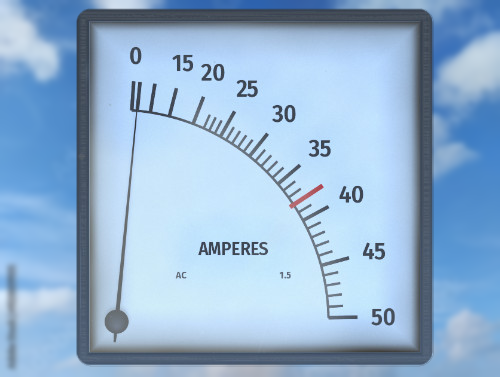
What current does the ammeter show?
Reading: 5 A
